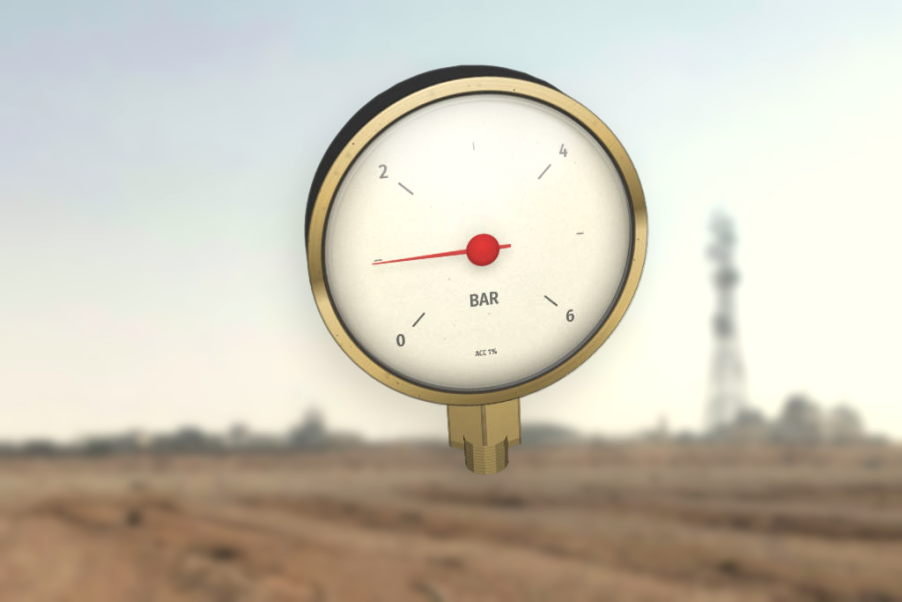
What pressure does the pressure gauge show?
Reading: 1 bar
